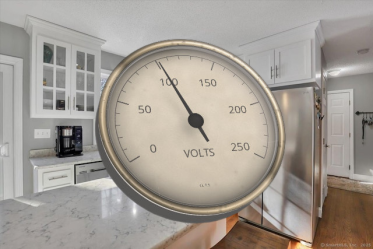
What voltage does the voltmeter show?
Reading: 100 V
